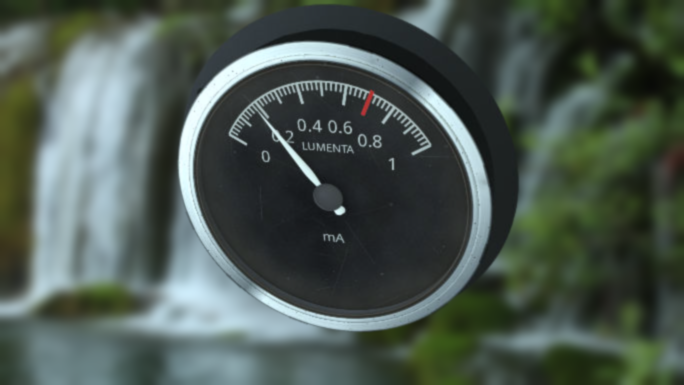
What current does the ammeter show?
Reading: 0.2 mA
